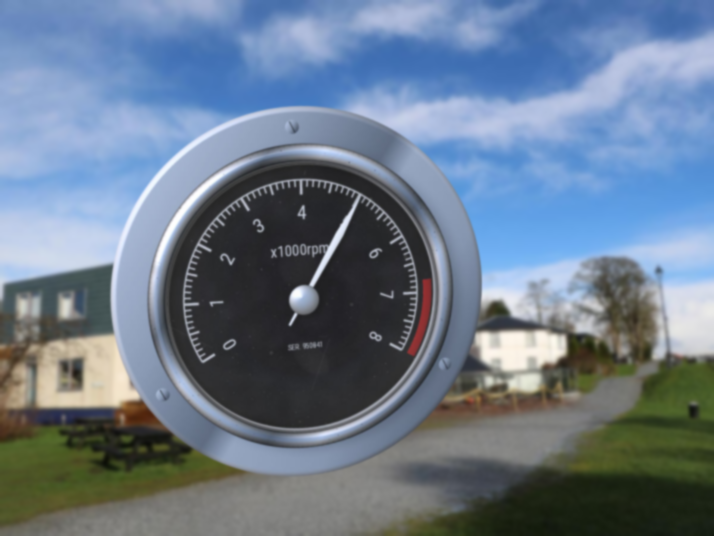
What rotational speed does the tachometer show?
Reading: 5000 rpm
